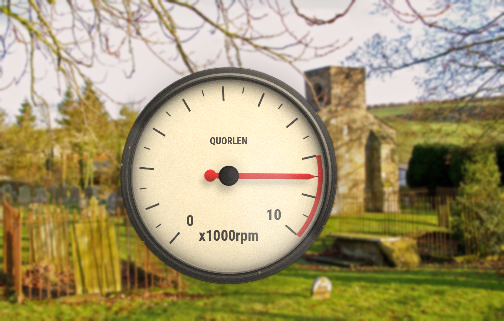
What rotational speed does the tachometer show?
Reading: 8500 rpm
